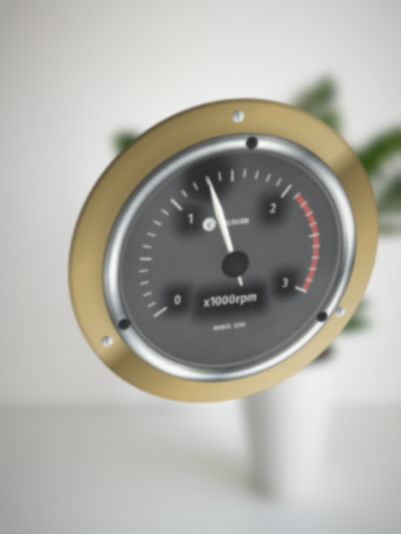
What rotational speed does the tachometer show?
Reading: 1300 rpm
